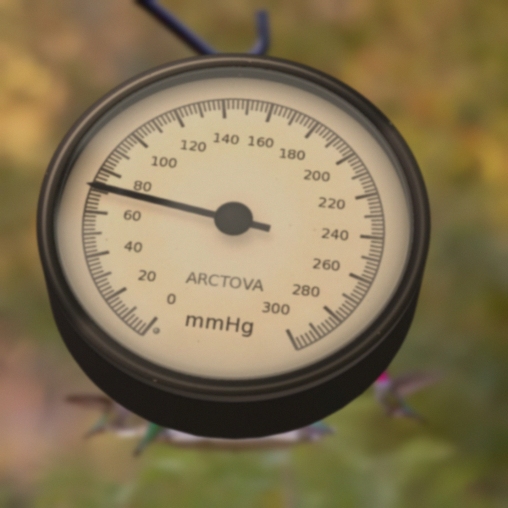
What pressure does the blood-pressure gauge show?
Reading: 70 mmHg
